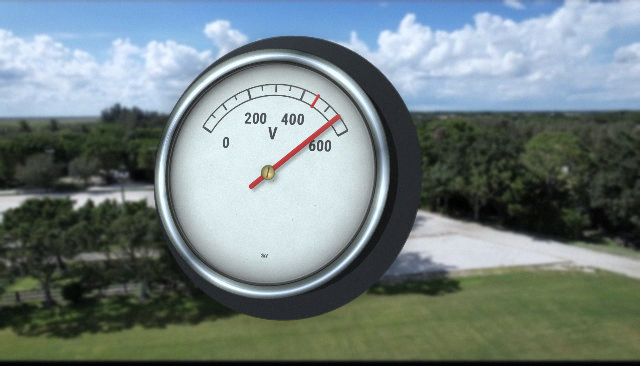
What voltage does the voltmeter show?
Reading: 550 V
